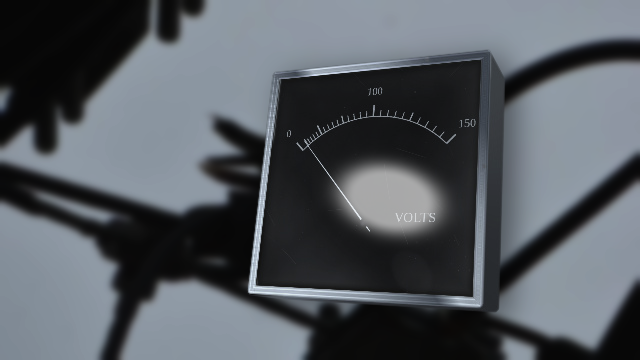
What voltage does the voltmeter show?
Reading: 25 V
